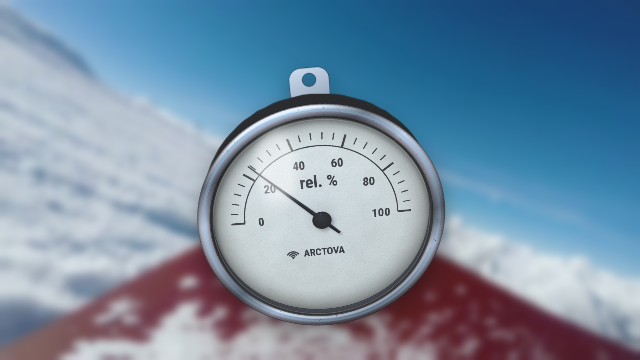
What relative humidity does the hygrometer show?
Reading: 24 %
